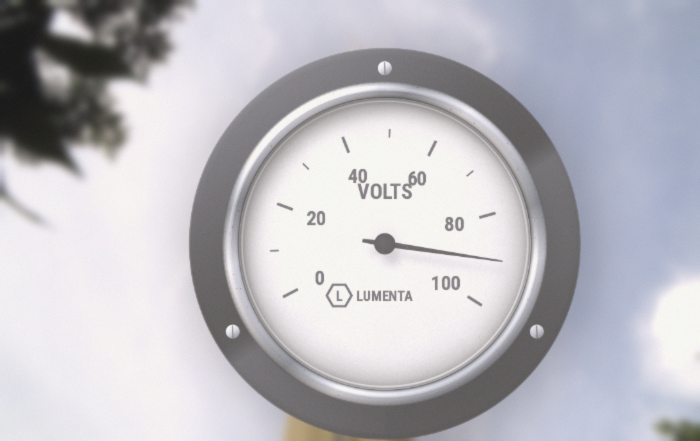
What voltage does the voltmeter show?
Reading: 90 V
